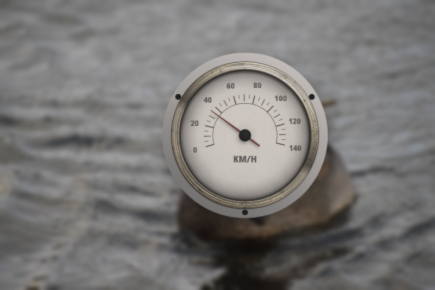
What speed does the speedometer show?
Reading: 35 km/h
